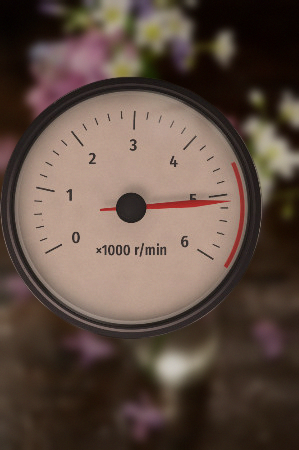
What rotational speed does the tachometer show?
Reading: 5100 rpm
